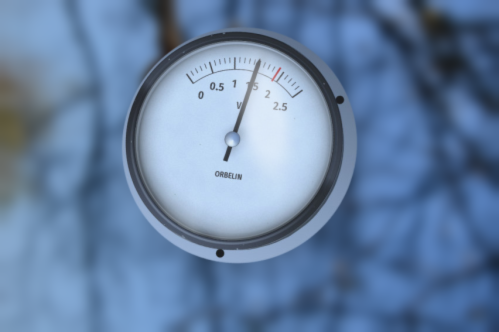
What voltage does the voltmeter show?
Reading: 1.5 V
